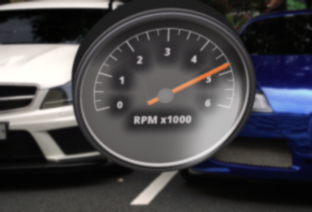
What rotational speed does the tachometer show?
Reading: 4750 rpm
